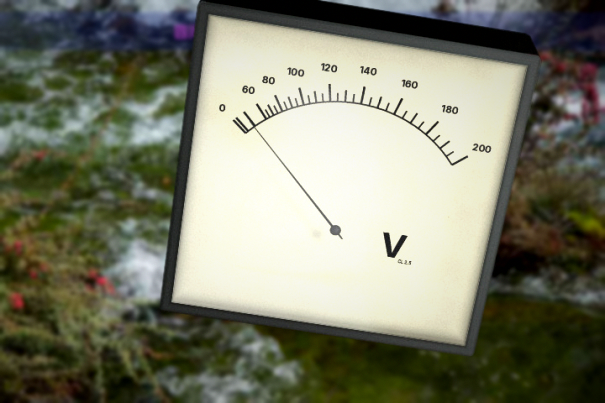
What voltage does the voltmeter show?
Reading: 40 V
